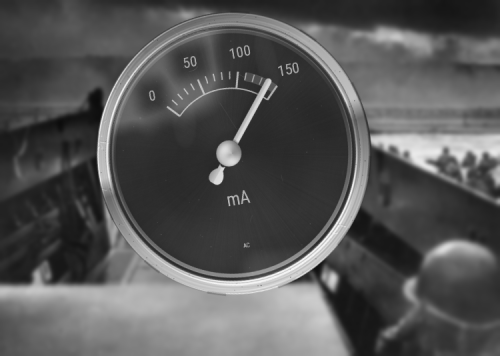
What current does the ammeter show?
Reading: 140 mA
